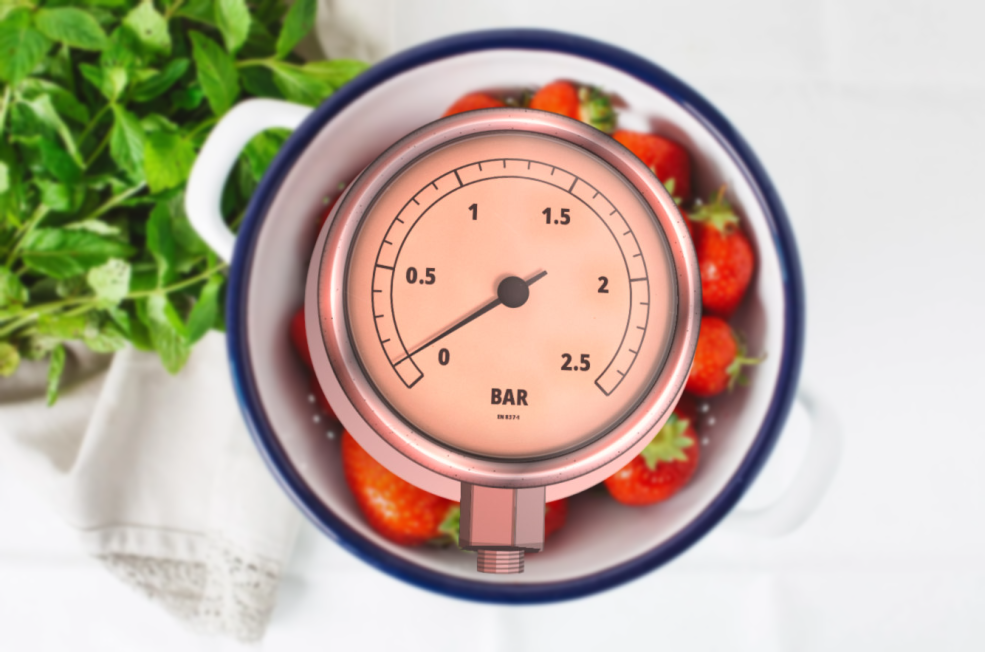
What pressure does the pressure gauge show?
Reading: 0.1 bar
